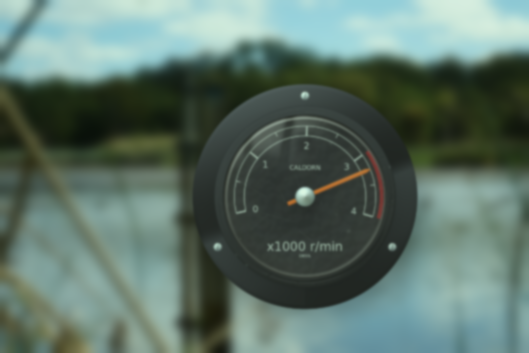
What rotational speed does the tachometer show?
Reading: 3250 rpm
